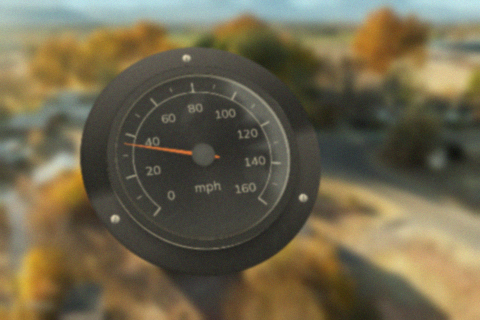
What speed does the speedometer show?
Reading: 35 mph
